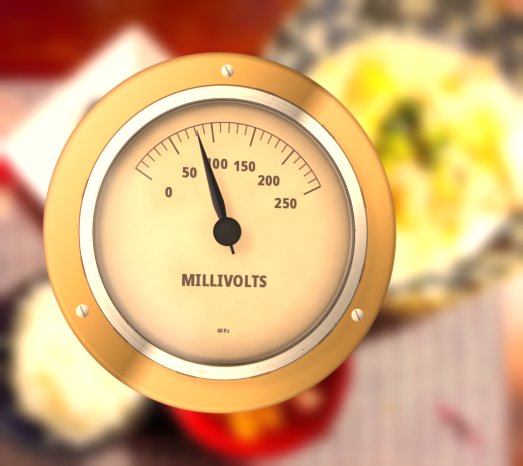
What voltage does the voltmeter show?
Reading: 80 mV
